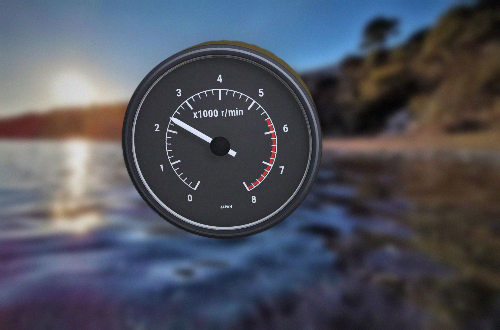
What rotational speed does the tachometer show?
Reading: 2400 rpm
